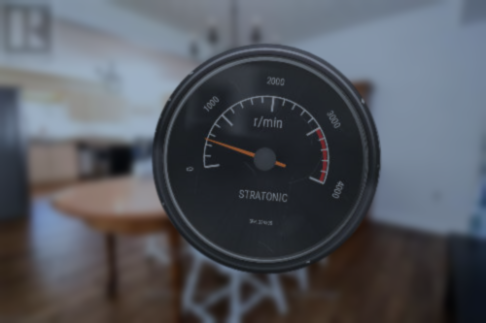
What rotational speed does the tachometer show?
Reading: 500 rpm
